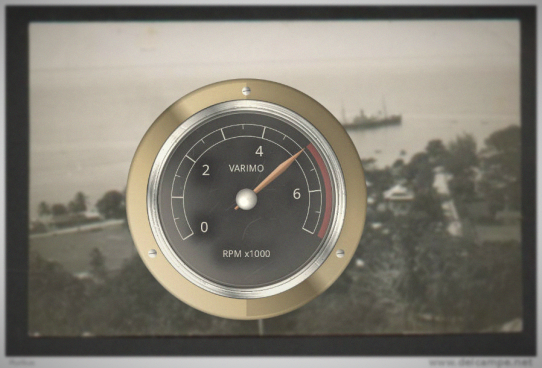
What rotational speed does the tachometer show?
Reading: 5000 rpm
